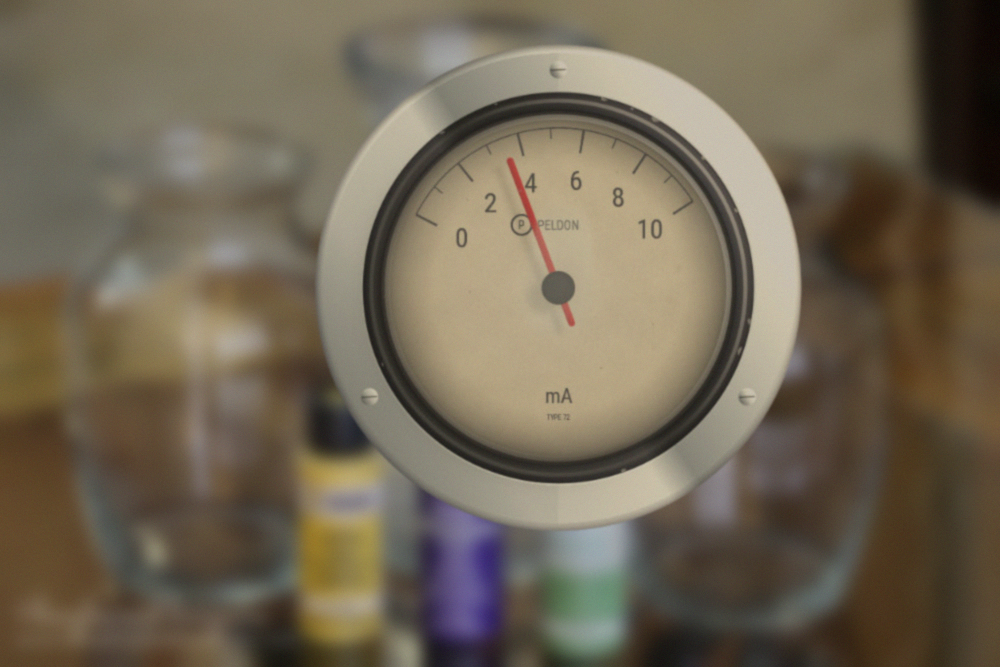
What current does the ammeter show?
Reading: 3.5 mA
